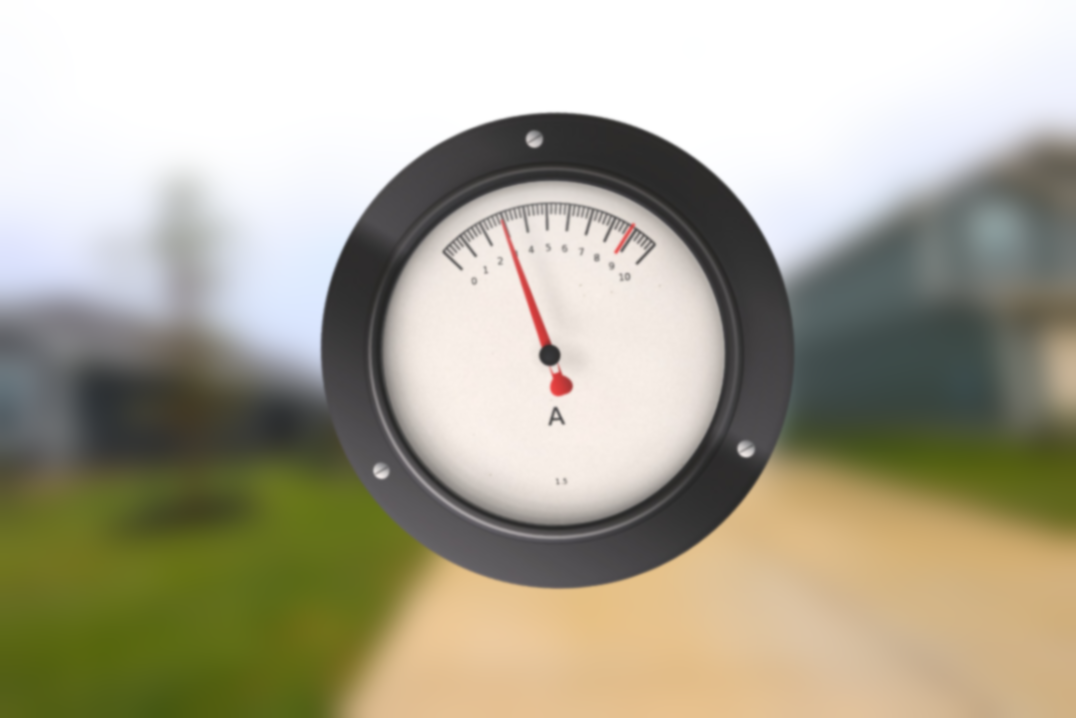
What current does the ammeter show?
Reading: 3 A
